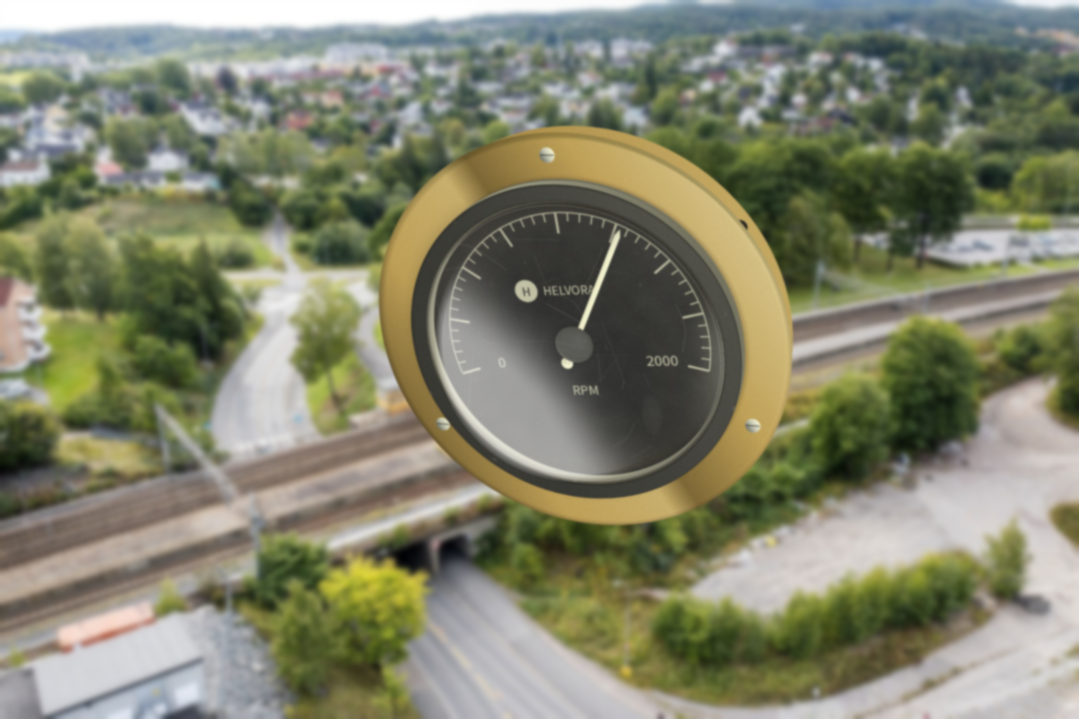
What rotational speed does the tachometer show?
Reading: 1275 rpm
